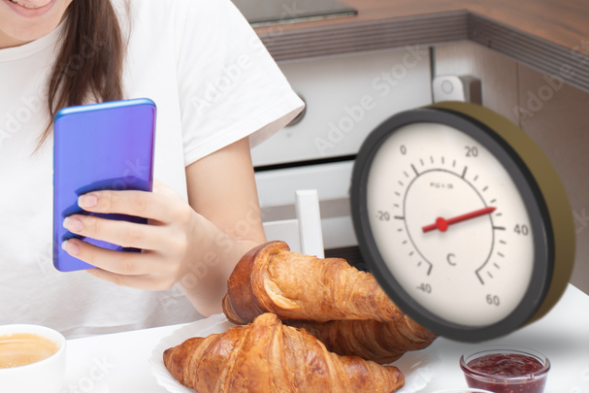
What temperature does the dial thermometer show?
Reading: 34 °C
